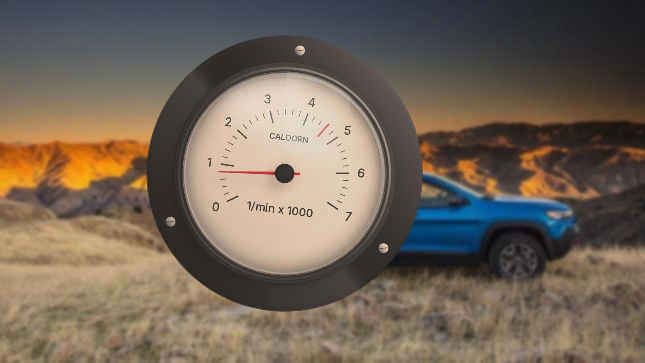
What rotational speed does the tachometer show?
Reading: 800 rpm
